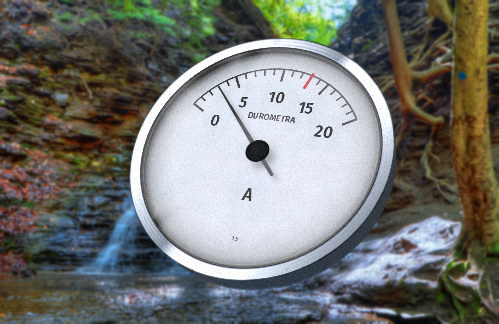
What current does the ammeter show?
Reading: 3 A
